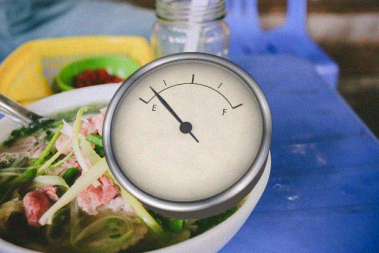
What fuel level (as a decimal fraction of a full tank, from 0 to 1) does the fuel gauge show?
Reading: 0.125
